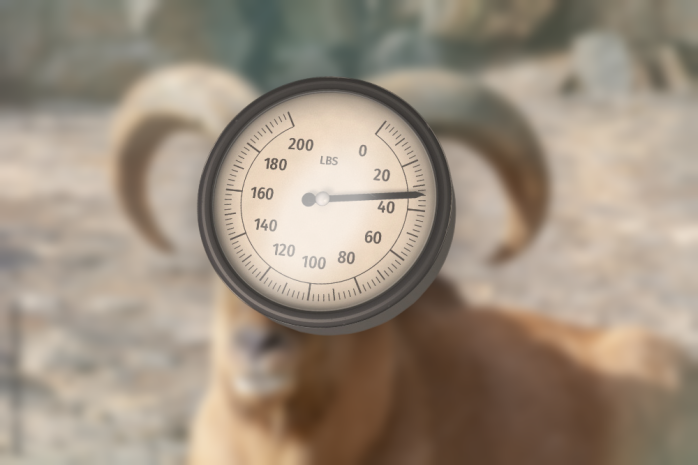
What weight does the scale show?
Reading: 34 lb
